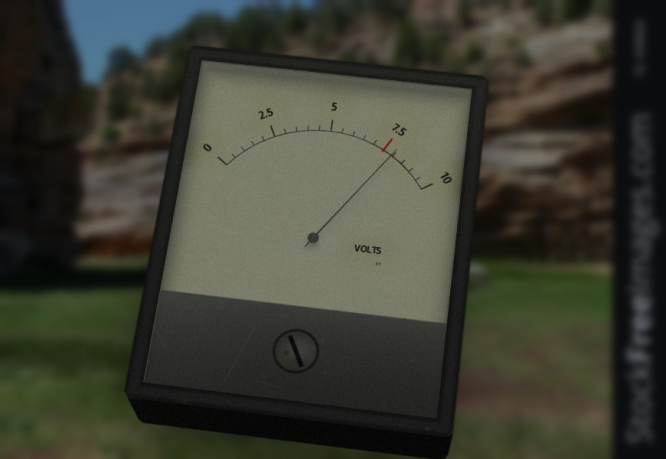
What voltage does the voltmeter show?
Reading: 8 V
